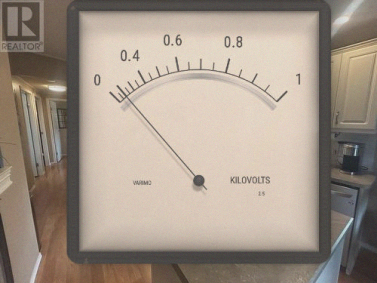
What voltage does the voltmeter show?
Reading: 0.2 kV
